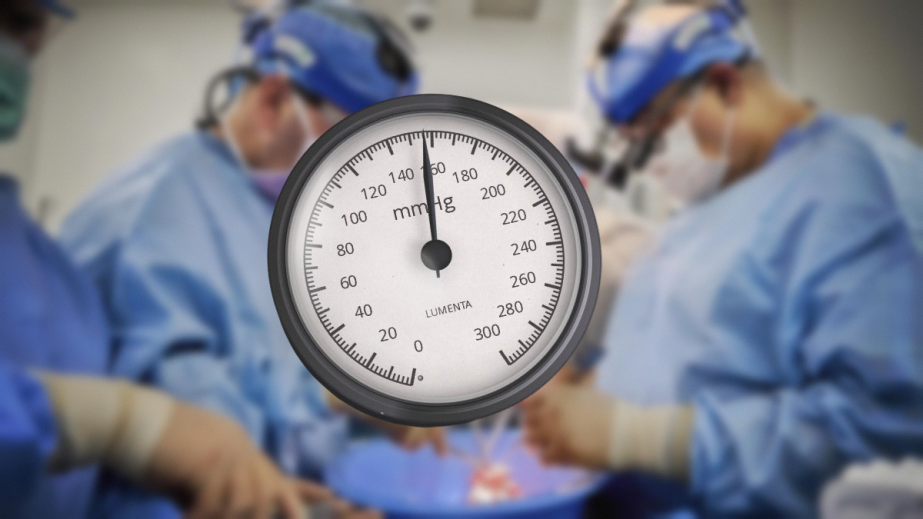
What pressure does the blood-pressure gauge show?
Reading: 156 mmHg
